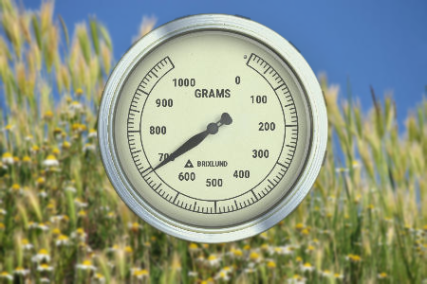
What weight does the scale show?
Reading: 690 g
